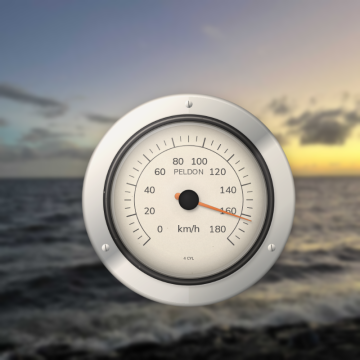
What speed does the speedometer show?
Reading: 162.5 km/h
